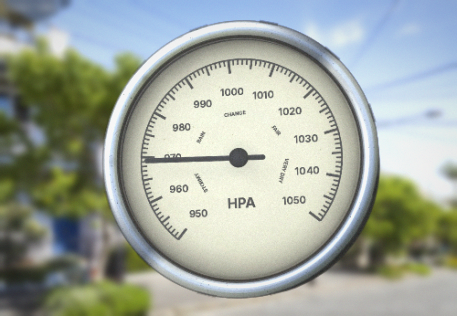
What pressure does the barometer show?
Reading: 969 hPa
